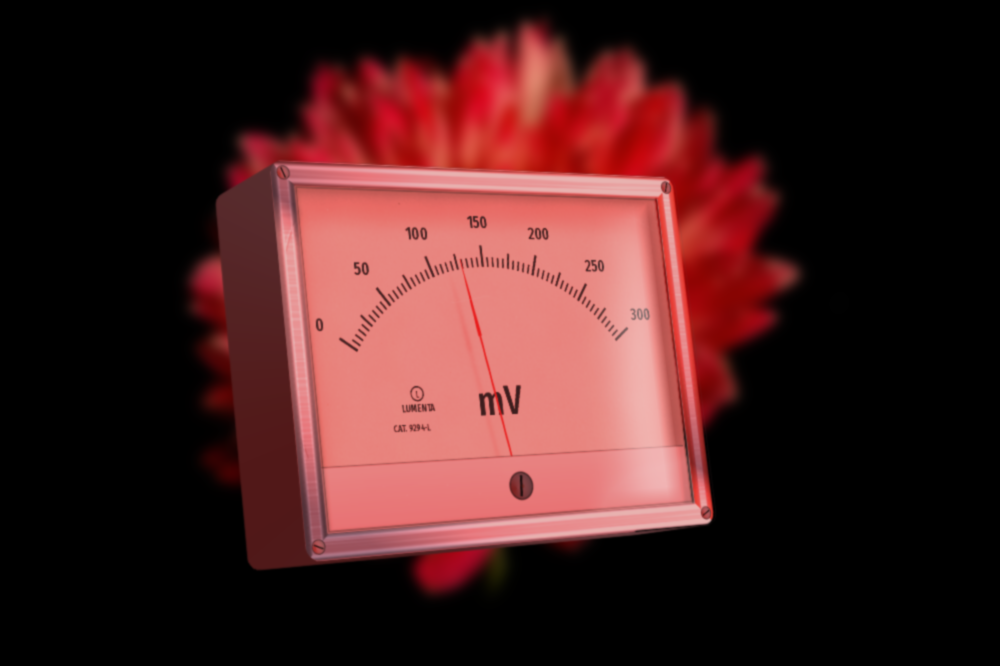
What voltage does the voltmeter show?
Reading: 125 mV
